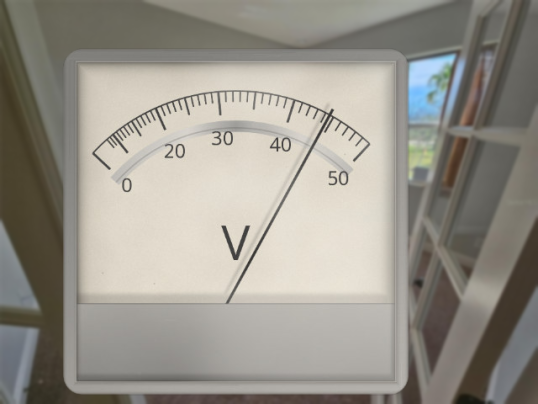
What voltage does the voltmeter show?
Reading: 44.5 V
